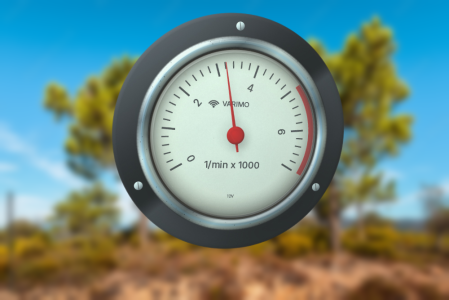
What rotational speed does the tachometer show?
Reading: 3200 rpm
